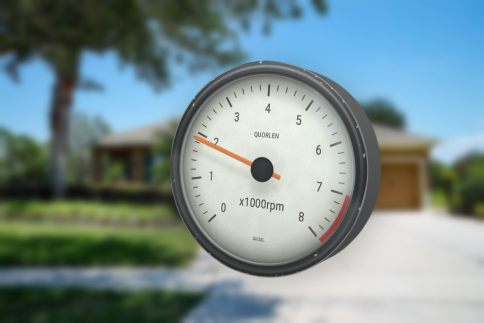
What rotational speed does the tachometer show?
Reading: 1900 rpm
